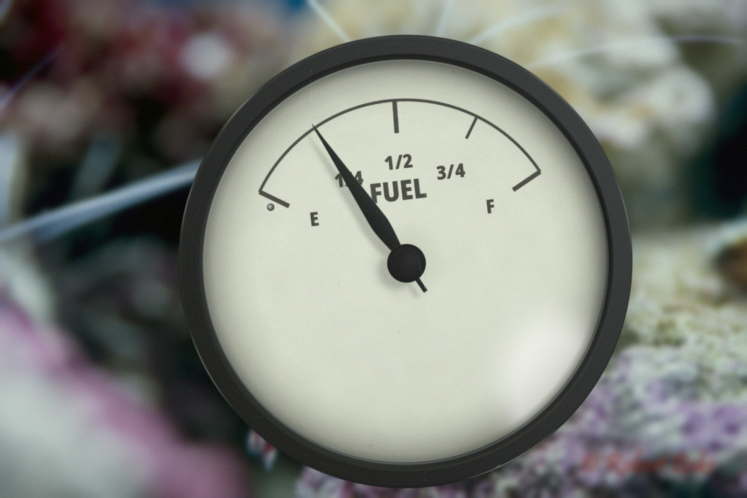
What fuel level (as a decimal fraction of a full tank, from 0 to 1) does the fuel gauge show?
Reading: 0.25
